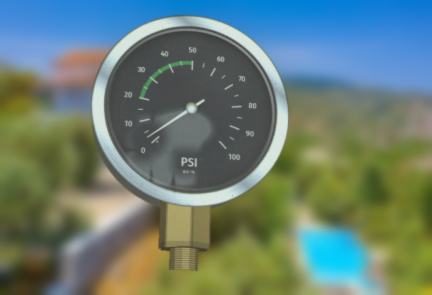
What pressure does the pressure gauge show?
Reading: 2.5 psi
